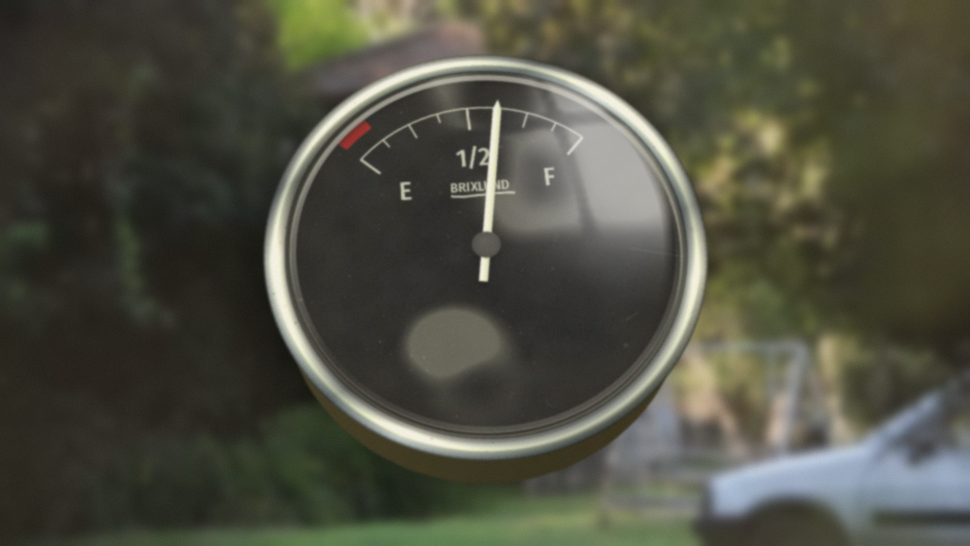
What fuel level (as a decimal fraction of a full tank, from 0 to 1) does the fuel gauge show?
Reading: 0.625
